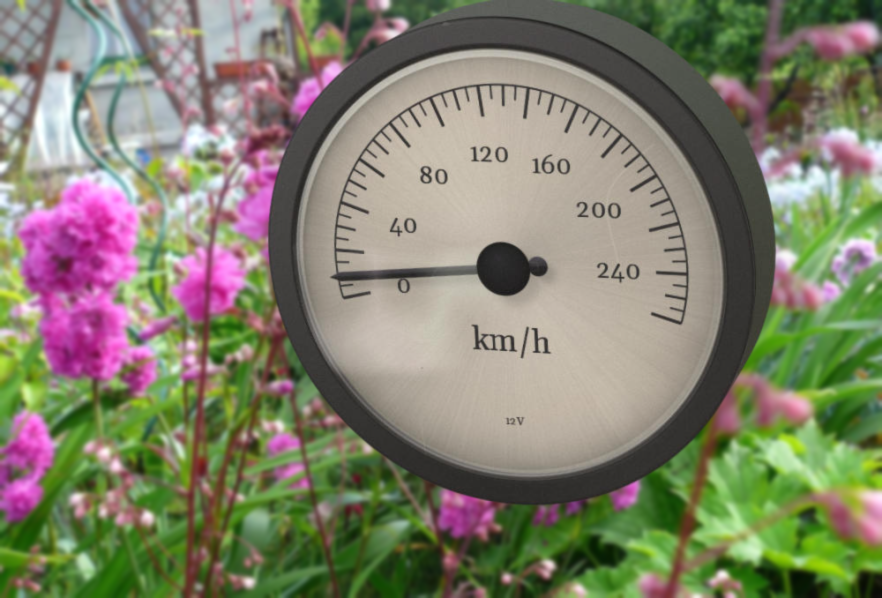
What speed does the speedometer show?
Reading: 10 km/h
